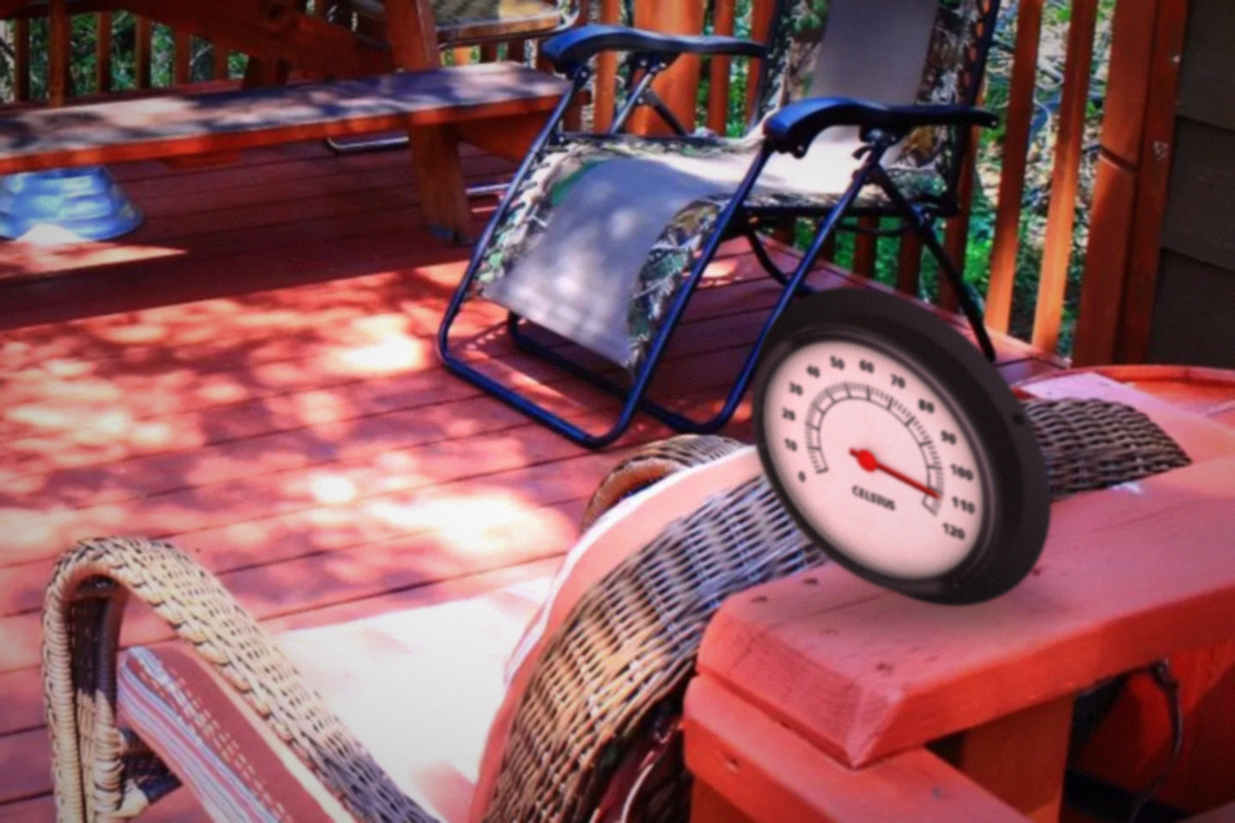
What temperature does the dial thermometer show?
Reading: 110 °C
